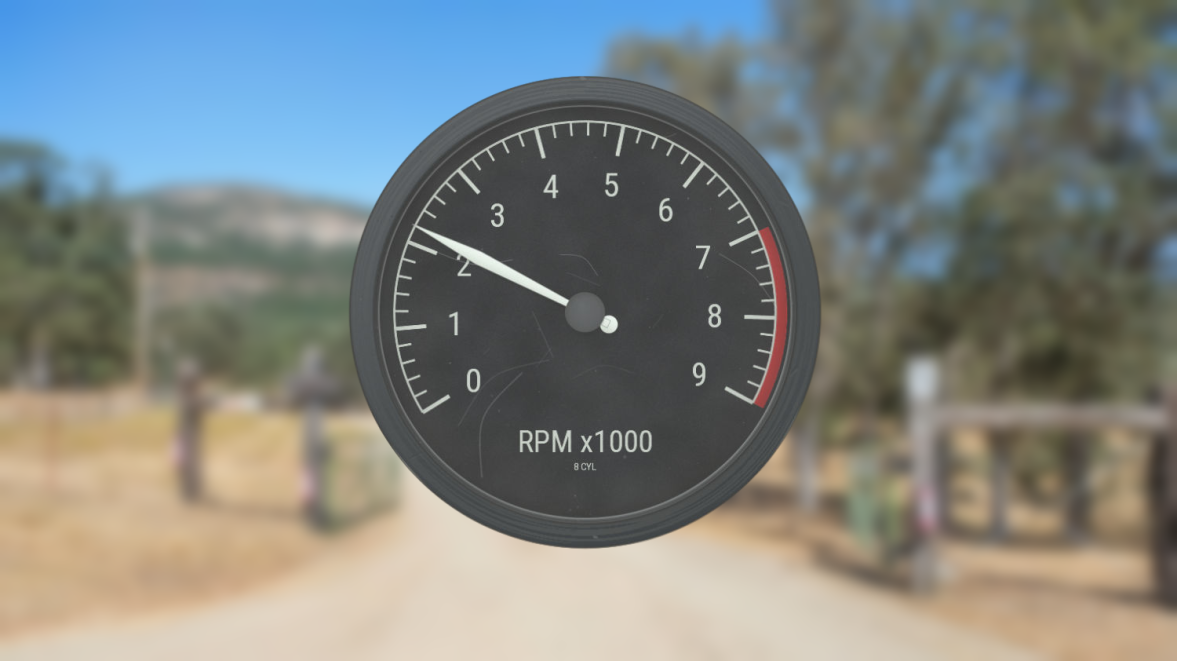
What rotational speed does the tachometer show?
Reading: 2200 rpm
